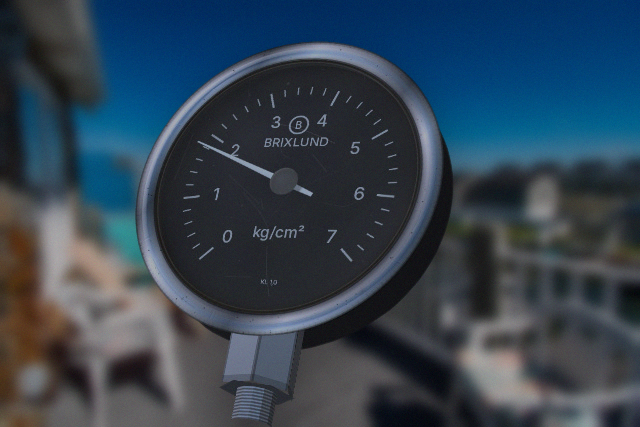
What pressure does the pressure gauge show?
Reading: 1.8 kg/cm²
